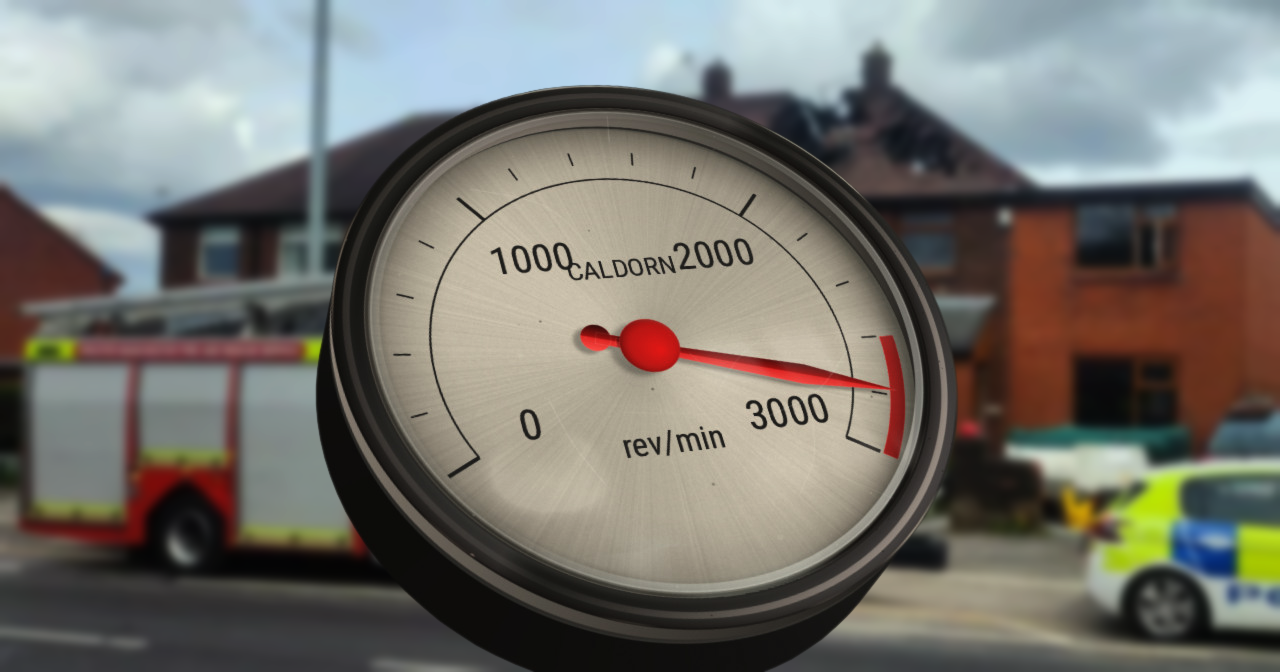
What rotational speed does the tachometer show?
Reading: 2800 rpm
